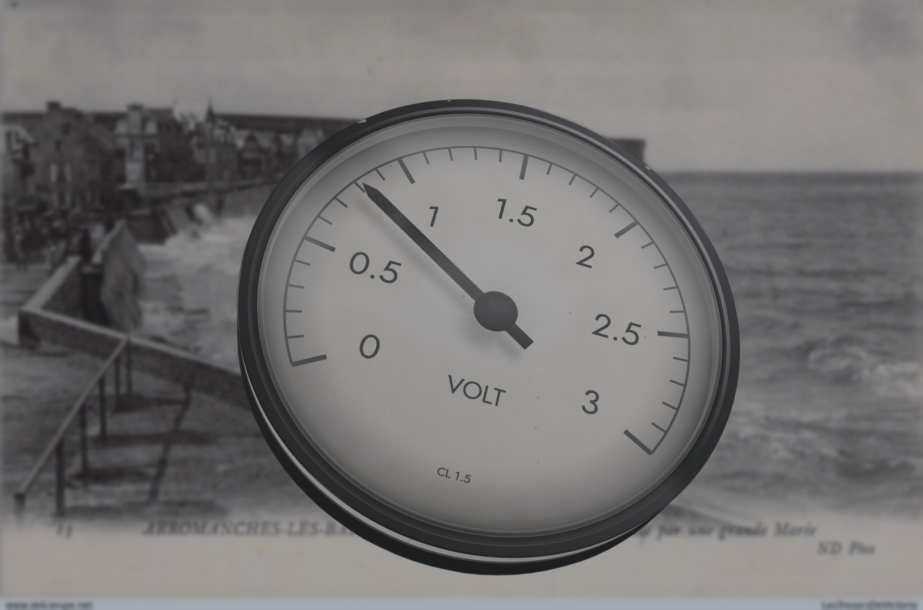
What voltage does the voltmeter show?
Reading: 0.8 V
